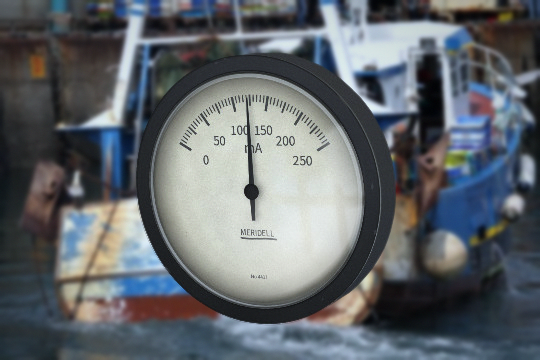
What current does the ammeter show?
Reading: 125 mA
